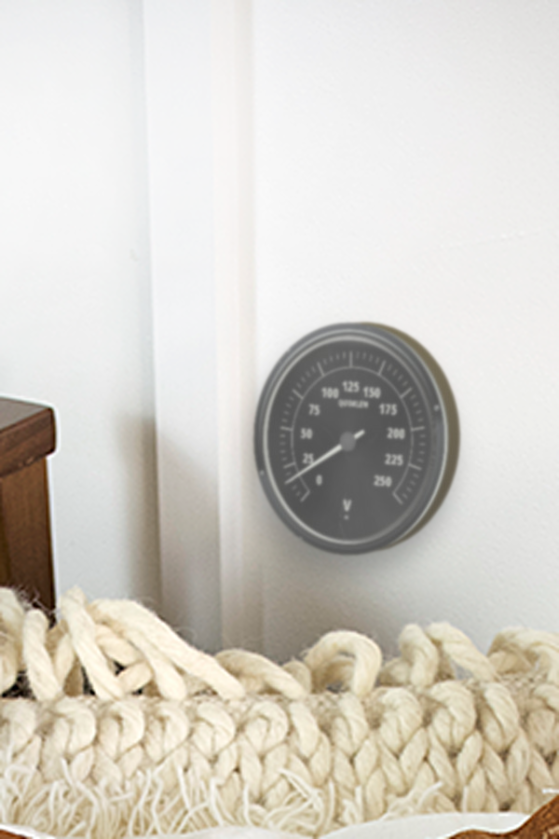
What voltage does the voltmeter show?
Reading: 15 V
